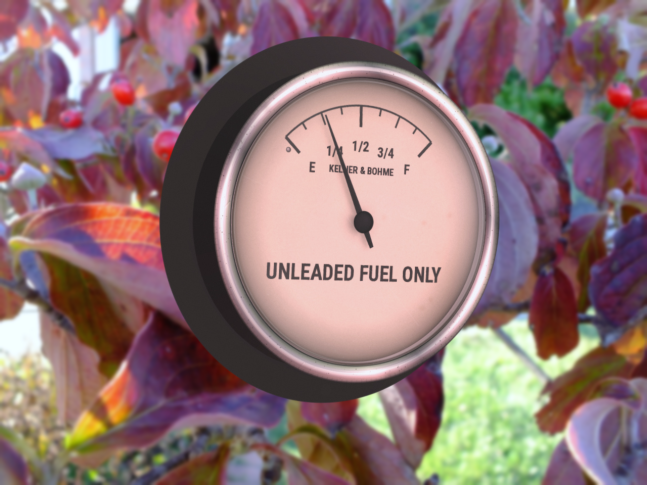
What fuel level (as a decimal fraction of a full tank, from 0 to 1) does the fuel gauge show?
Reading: 0.25
